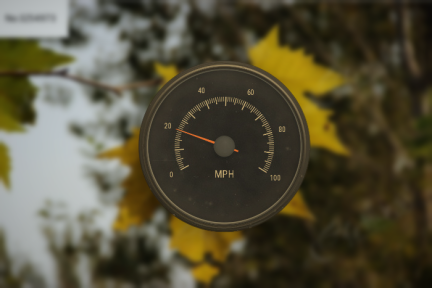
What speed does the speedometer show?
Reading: 20 mph
